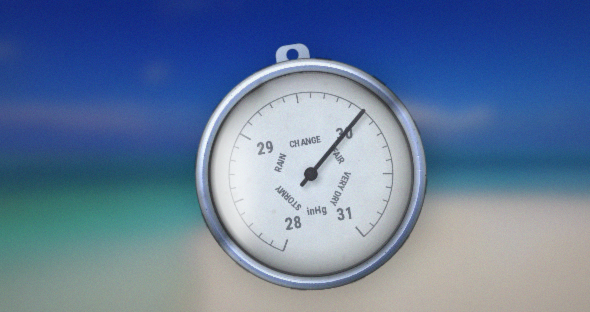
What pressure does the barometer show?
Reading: 30 inHg
